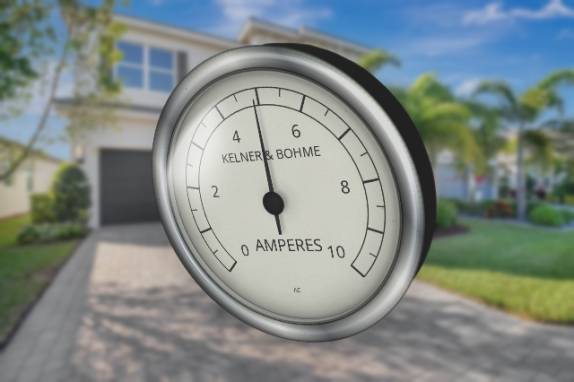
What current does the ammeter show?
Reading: 5 A
